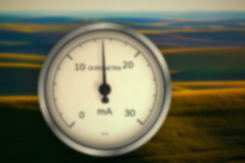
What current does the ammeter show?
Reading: 15 mA
